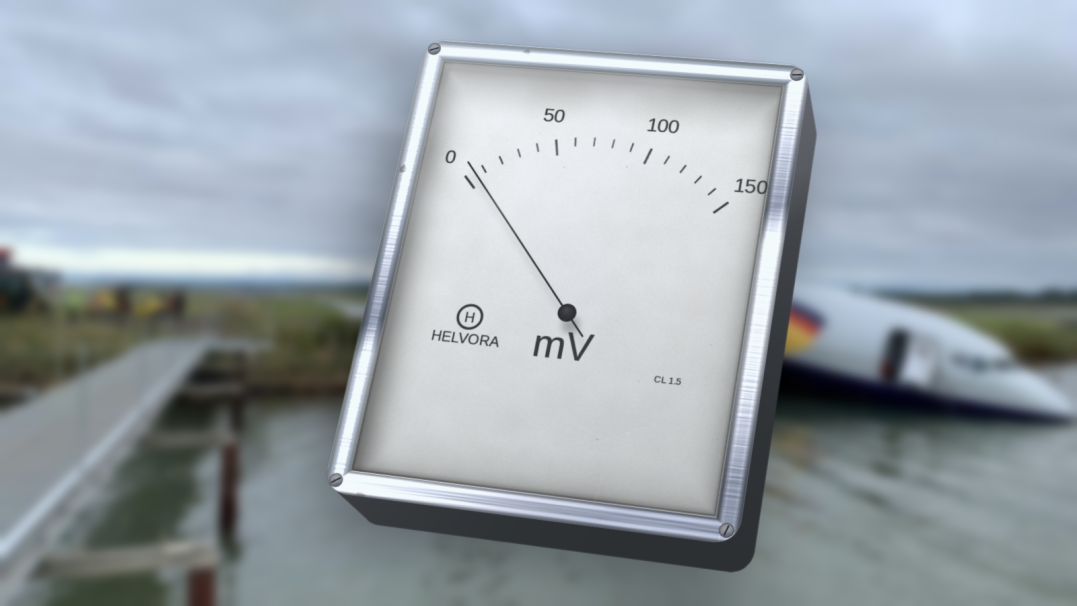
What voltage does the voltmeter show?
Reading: 5 mV
